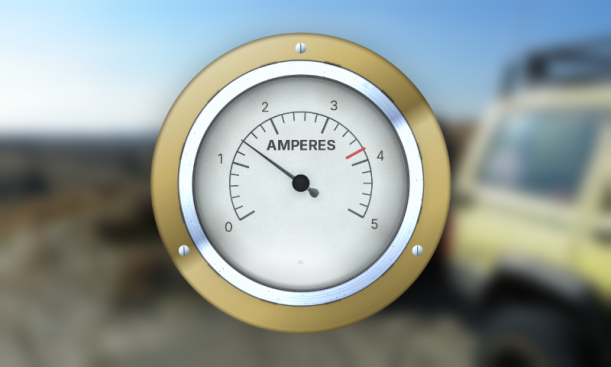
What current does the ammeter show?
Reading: 1.4 A
